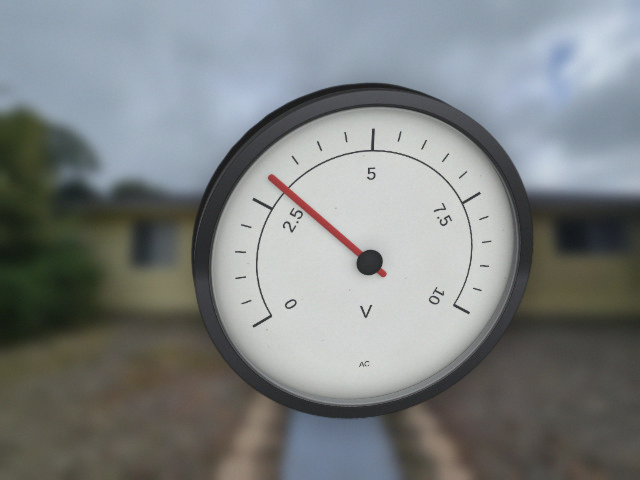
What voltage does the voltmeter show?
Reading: 3 V
